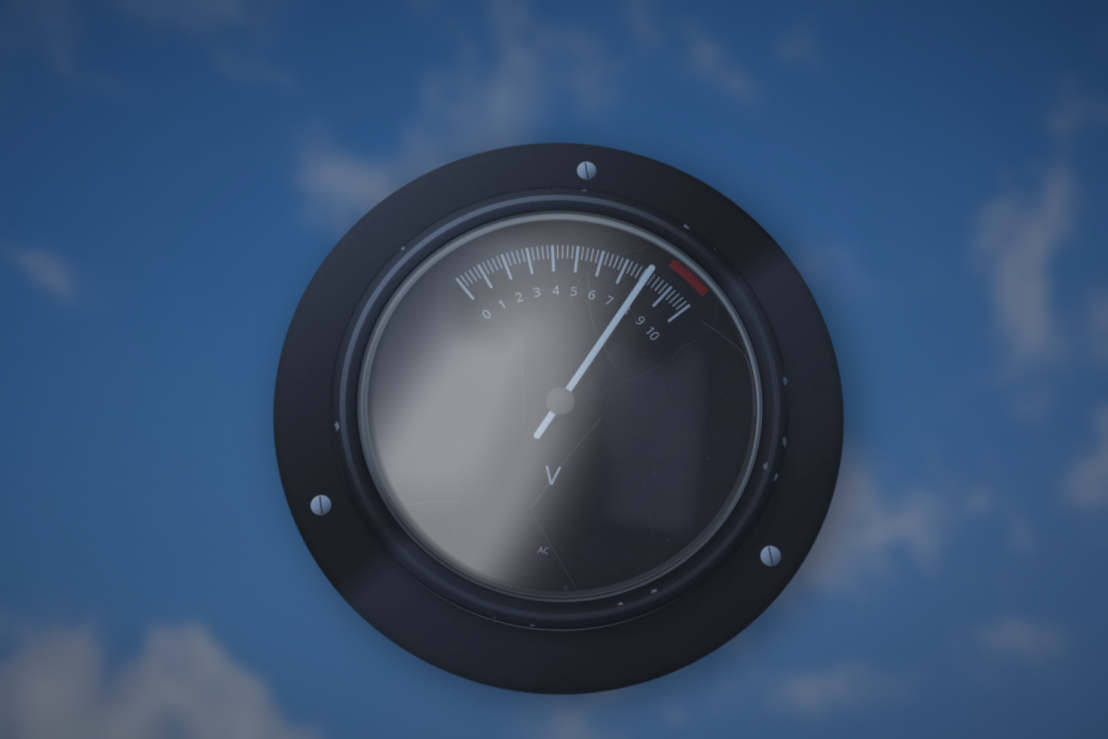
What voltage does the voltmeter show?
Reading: 8 V
